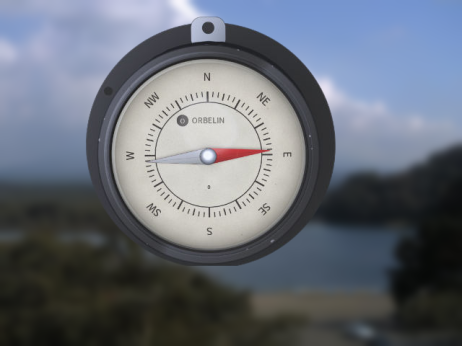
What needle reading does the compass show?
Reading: 85 °
